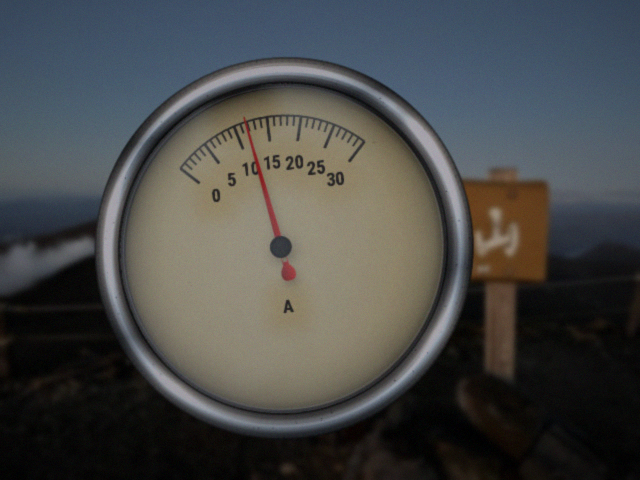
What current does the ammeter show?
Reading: 12 A
